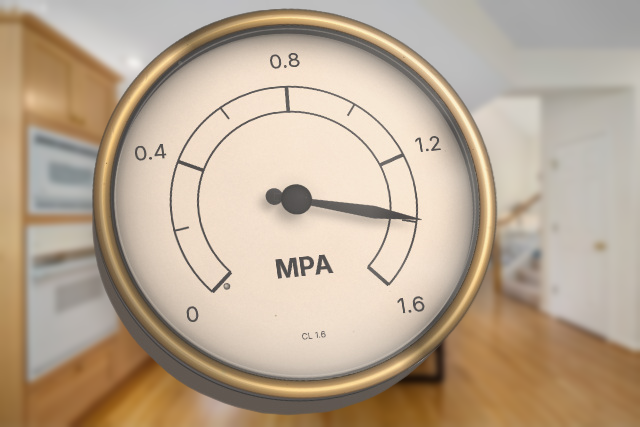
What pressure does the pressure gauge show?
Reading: 1.4 MPa
